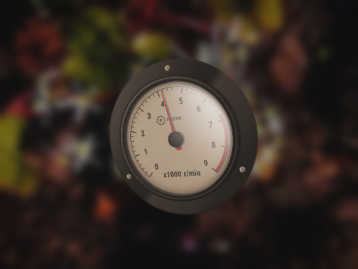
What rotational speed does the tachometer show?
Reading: 4200 rpm
